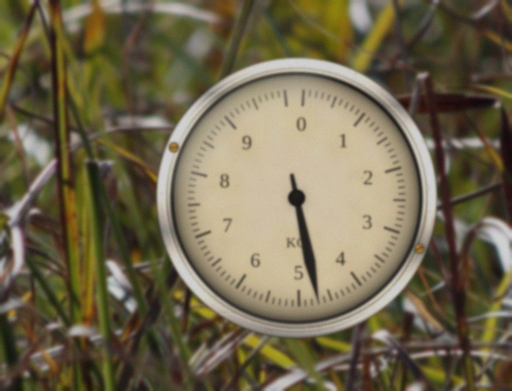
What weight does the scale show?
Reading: 4.7 kg
